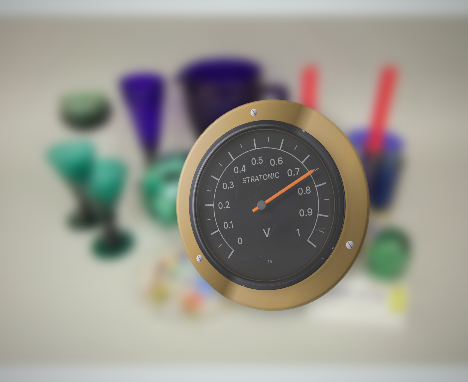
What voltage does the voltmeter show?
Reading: 0.75 V
